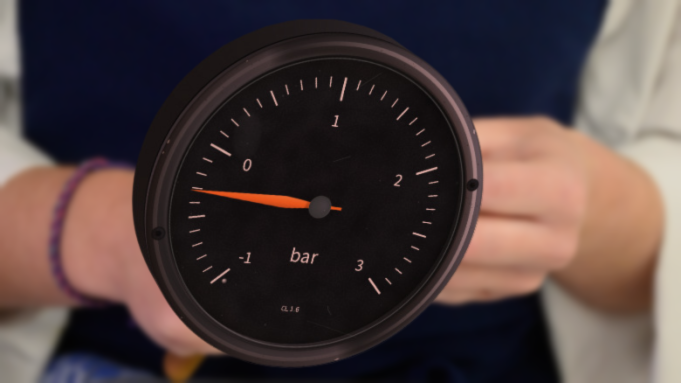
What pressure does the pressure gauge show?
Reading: -0.3 bar
